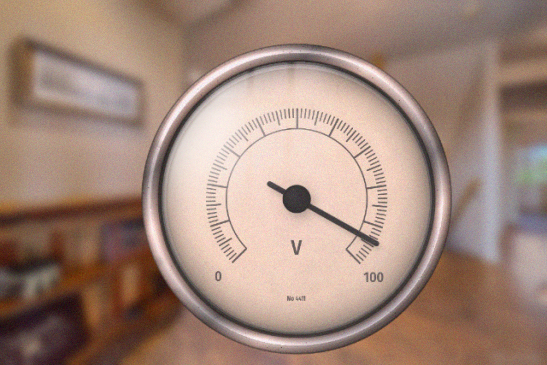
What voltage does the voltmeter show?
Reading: 94 V
